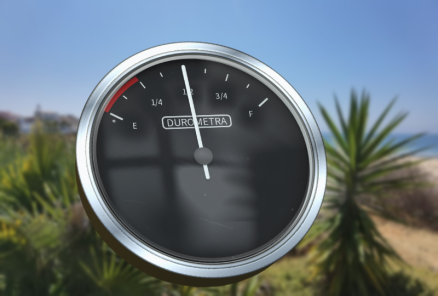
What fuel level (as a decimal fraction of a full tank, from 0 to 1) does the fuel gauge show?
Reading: 0.5
